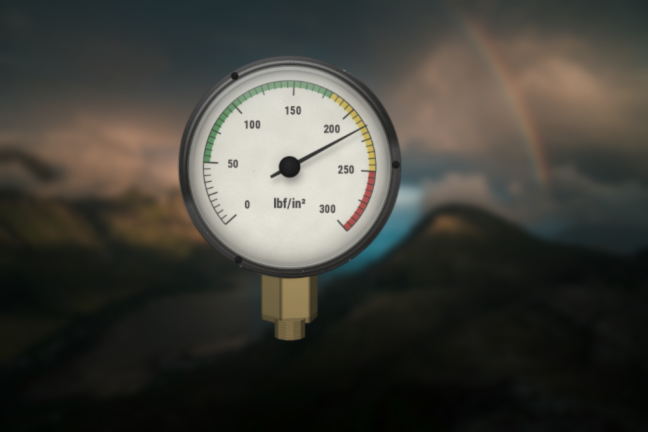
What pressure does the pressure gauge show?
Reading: 215 psi
